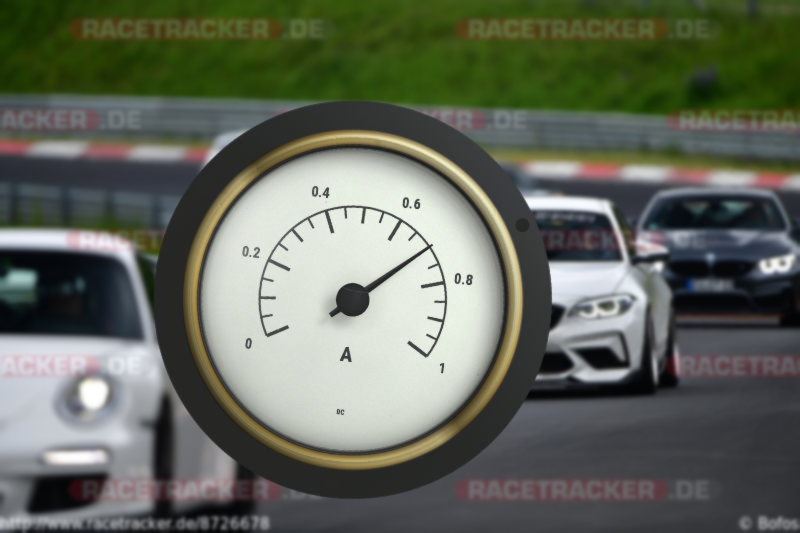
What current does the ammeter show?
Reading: 0.7 A
